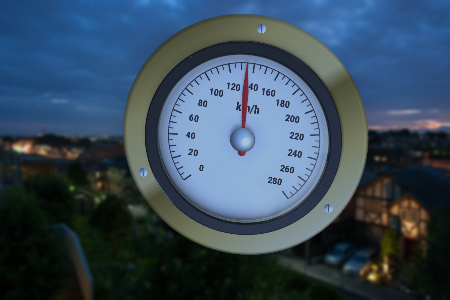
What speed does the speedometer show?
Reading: 135 km/h
